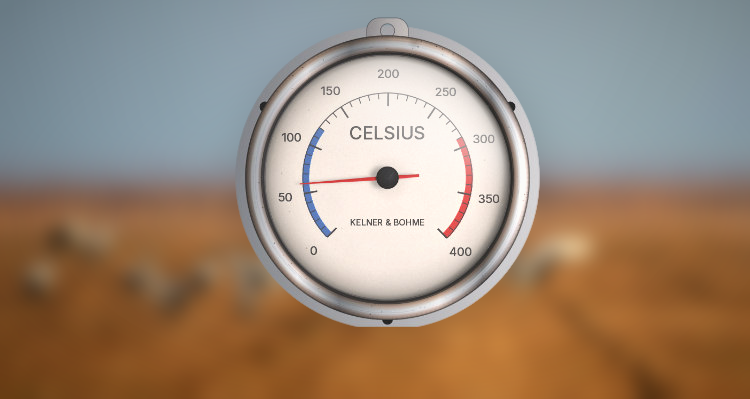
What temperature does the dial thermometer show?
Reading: 60 °C
